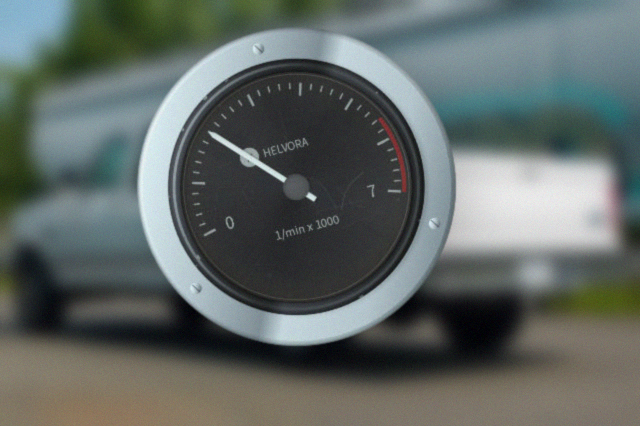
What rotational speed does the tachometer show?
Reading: 2000 rpm
